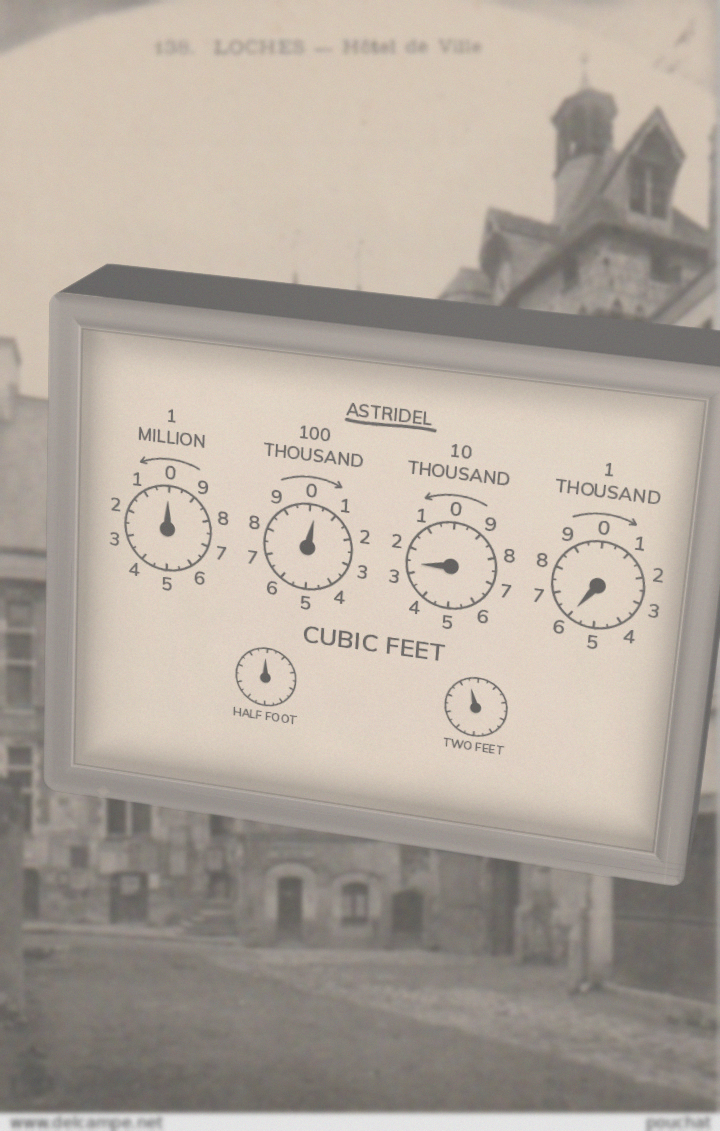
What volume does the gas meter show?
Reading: 2600 ft³
